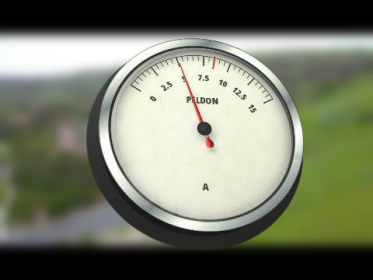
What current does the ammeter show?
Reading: 5 A
